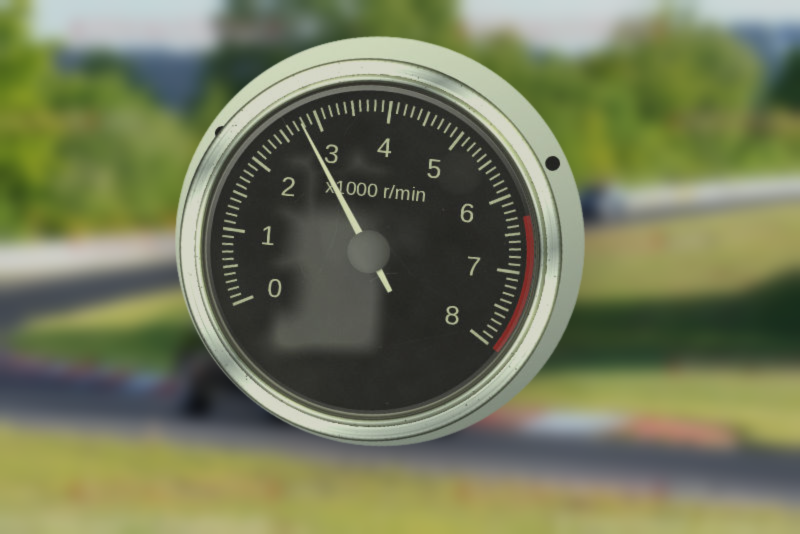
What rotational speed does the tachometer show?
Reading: 2800 rpm
